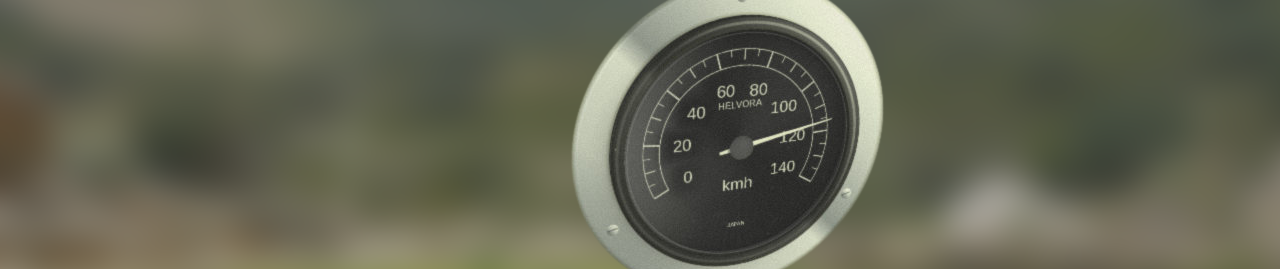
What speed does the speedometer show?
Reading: 115 km/h
